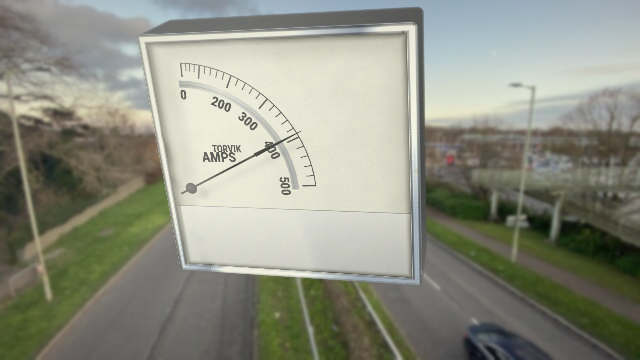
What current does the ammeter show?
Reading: 390 A
